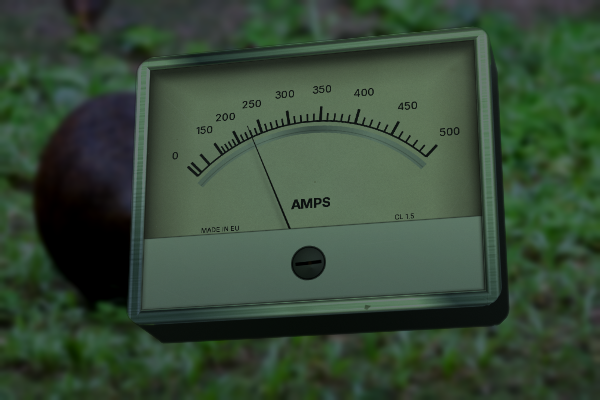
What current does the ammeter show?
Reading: 230 A
